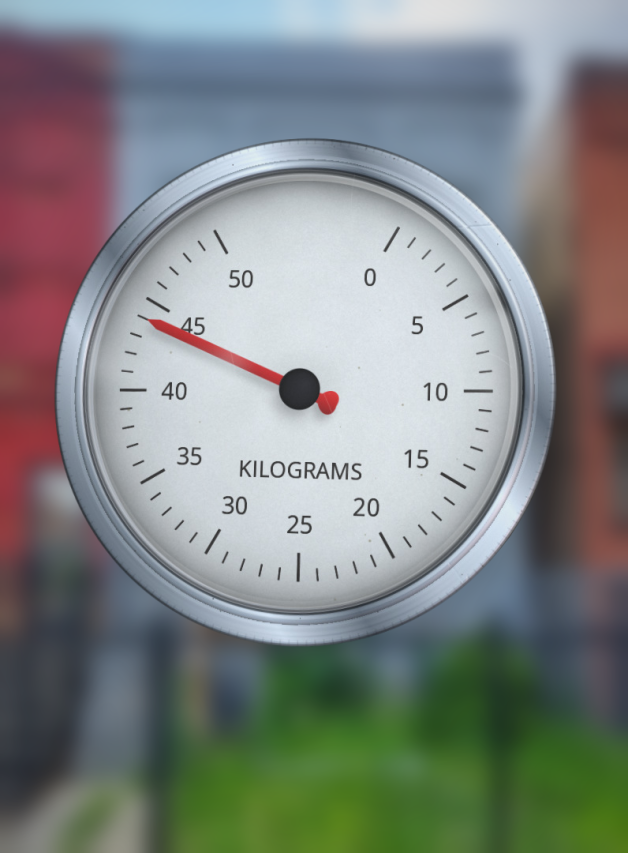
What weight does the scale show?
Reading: 44 kg
